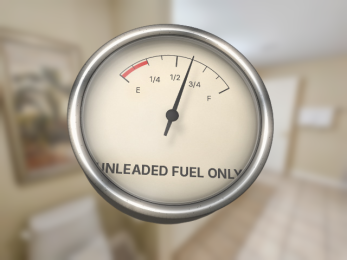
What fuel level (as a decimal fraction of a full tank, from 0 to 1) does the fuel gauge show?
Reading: 0.625
